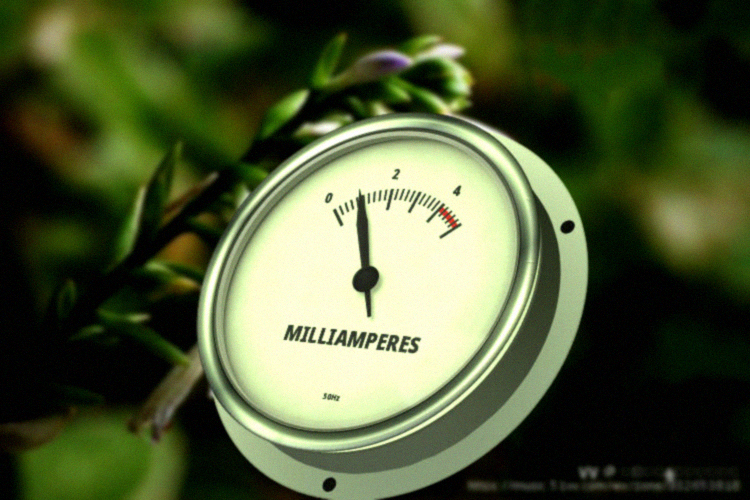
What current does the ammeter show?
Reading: 1 mA
